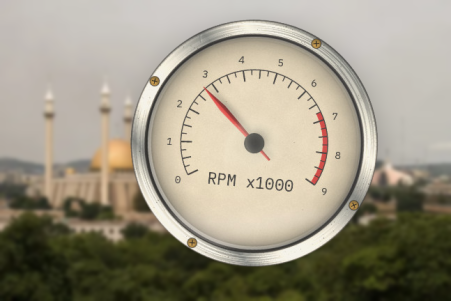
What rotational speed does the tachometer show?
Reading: 2750 rpm
